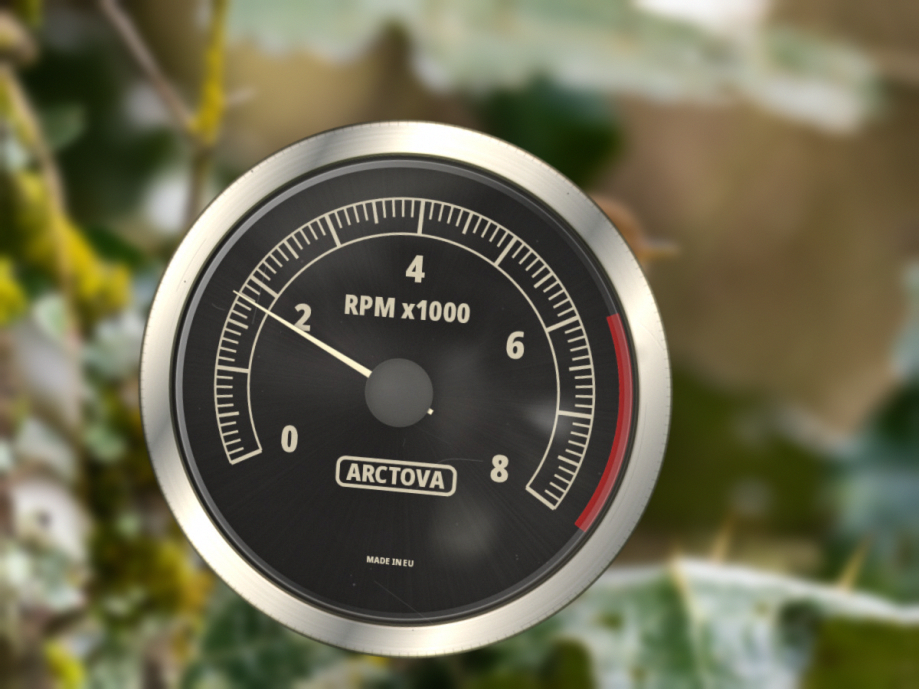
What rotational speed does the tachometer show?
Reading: 1800 rpm
